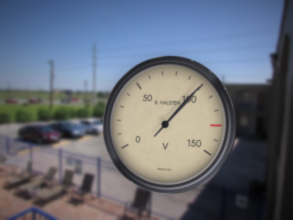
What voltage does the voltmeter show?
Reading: 100 V
